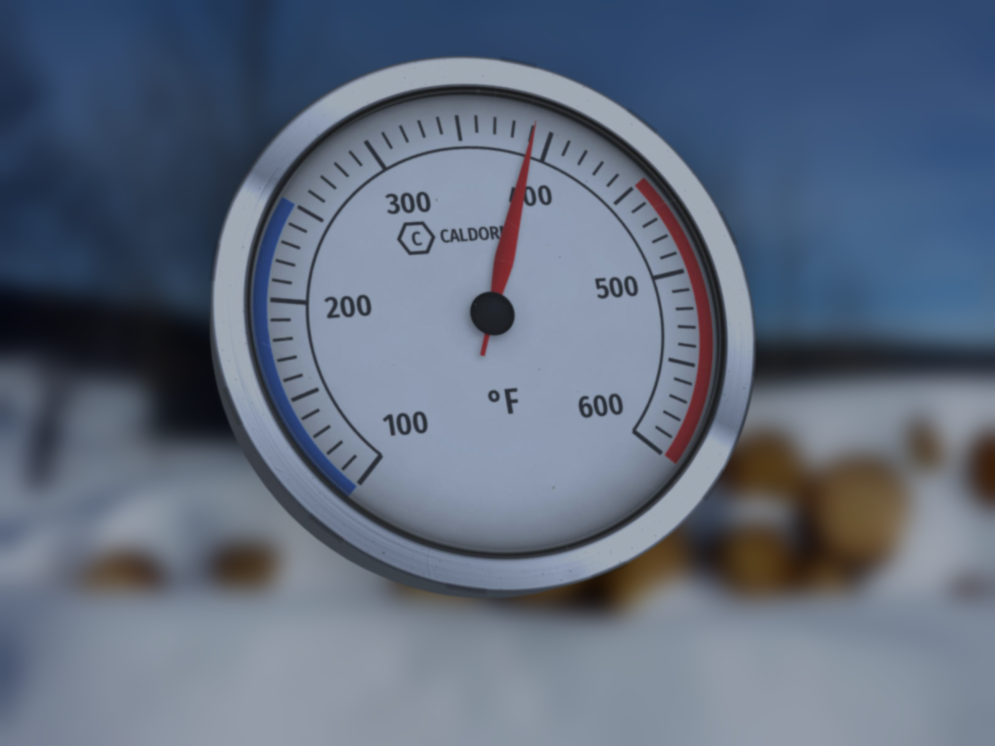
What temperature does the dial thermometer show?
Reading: 390 °F
